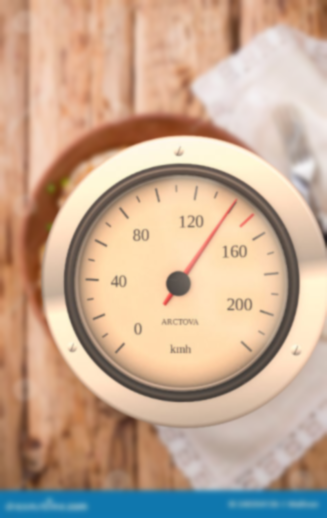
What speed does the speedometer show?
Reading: 140 km/h
